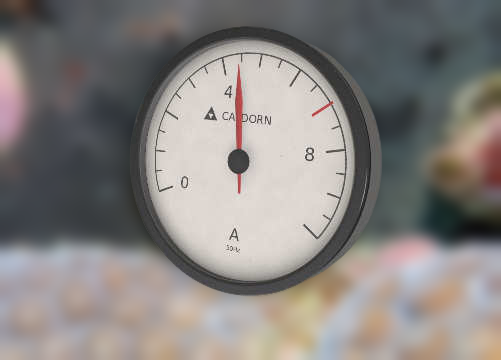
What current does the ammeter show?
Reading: 4.5 A
